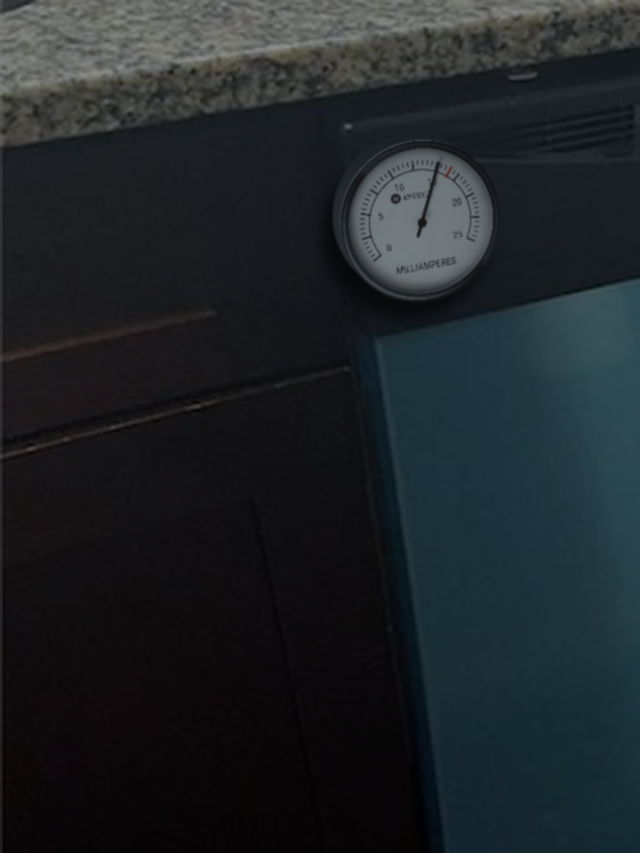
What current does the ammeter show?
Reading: 15 mA
